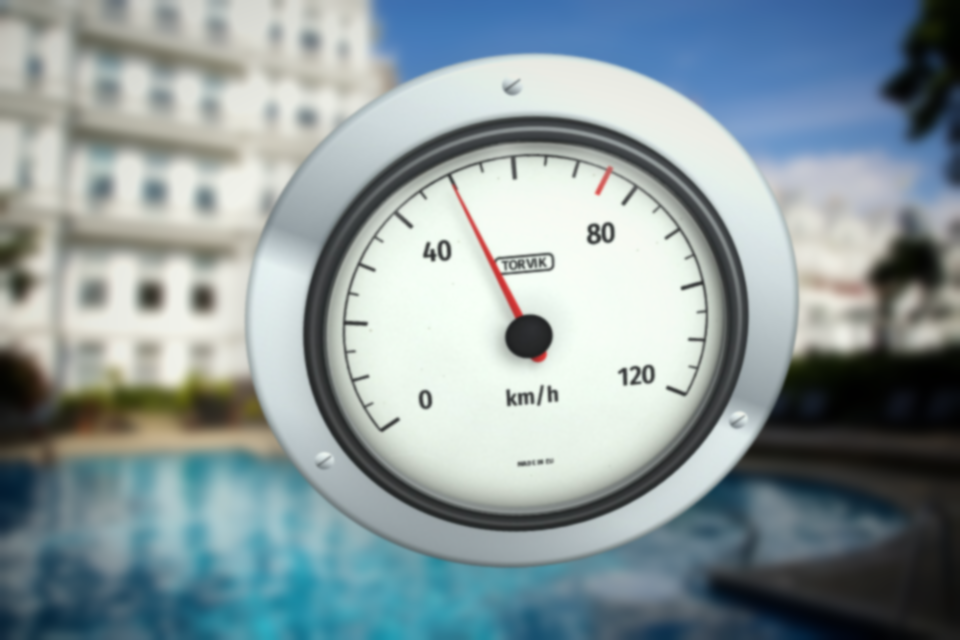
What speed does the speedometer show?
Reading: 50 km/h
